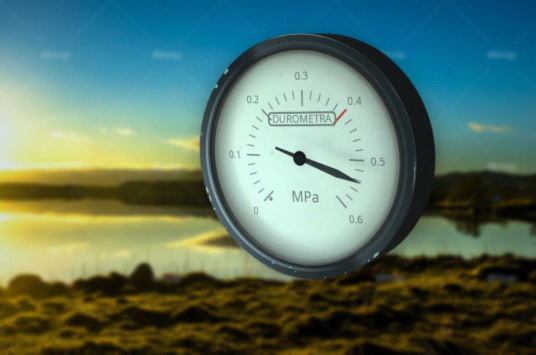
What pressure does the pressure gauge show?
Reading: 0.54 MPa
